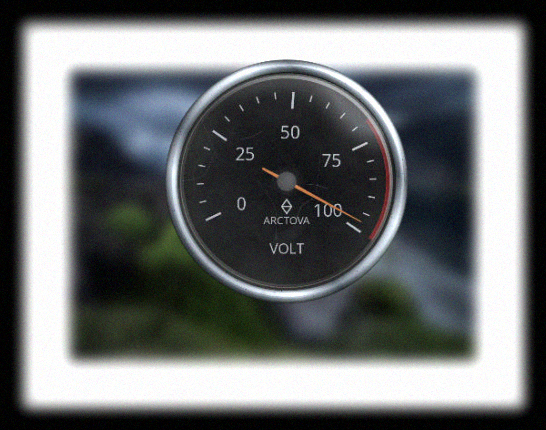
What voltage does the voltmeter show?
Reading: 97.5 V
